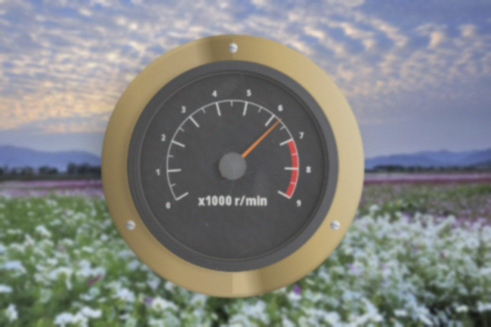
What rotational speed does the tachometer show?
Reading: 6250 rpm
